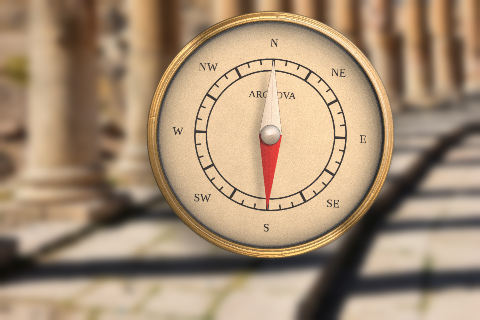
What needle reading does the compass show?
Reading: 180 °
